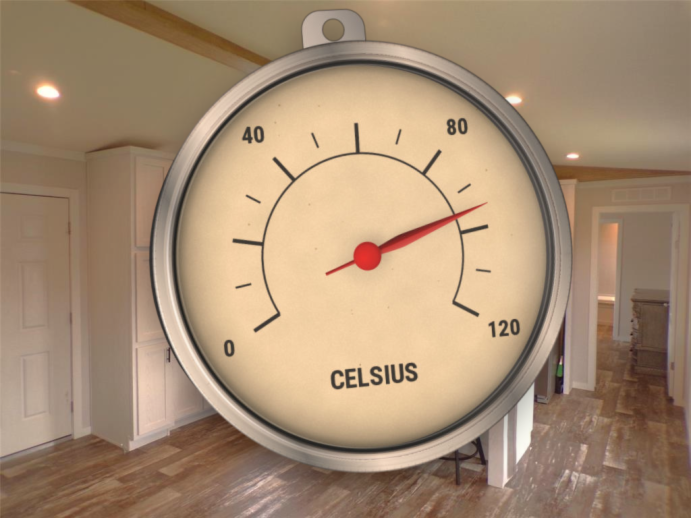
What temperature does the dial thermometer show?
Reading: 95 °C
